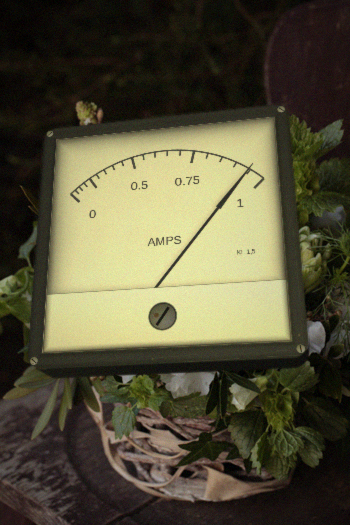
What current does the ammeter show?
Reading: 0.95 A
